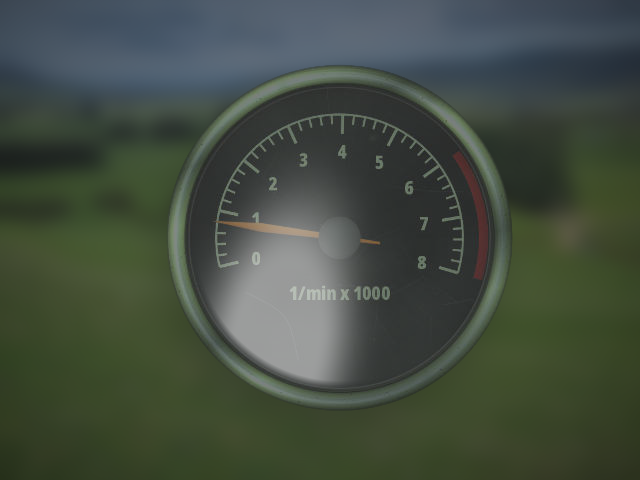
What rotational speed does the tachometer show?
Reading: 800 rpm
